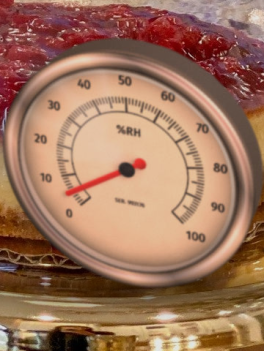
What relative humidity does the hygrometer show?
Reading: 5 %
